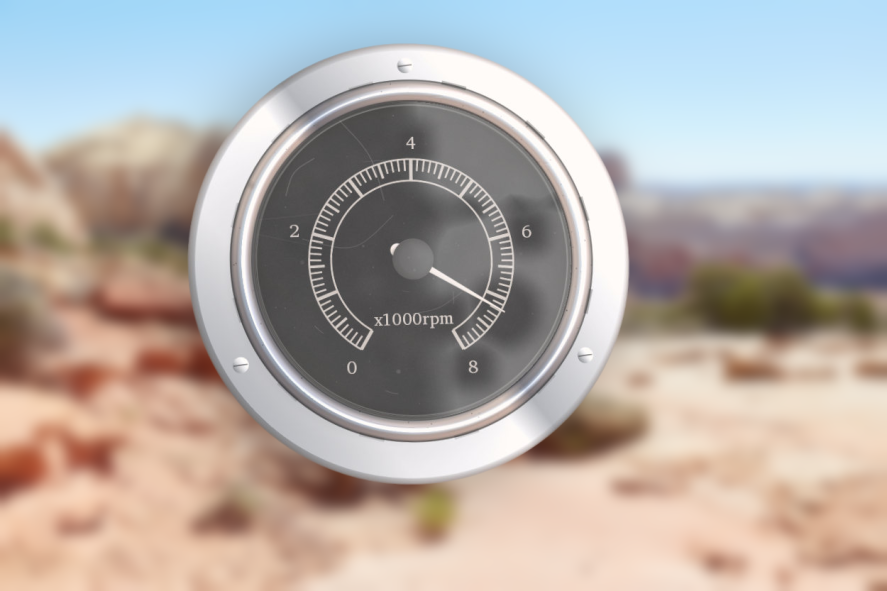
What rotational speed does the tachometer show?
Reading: 7200 rpm
